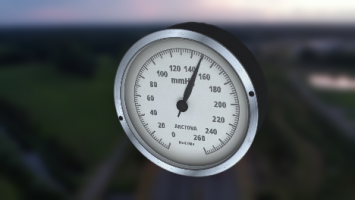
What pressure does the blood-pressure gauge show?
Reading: 150 mmHg
